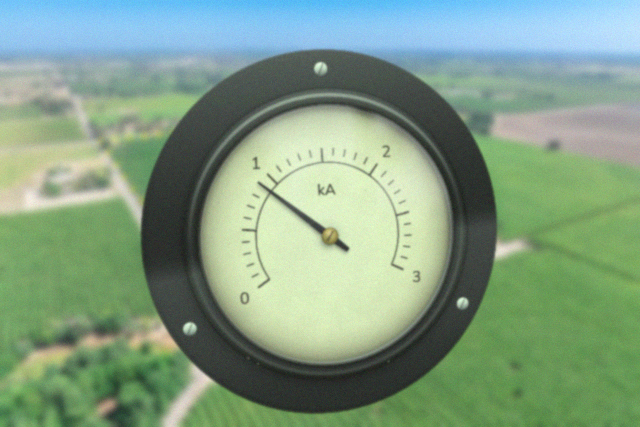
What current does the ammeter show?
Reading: 0.9 kA
